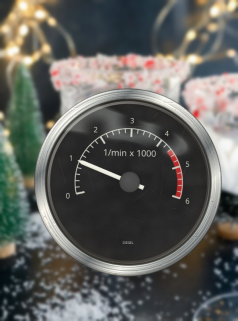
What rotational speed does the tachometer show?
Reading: 1000 rpm
